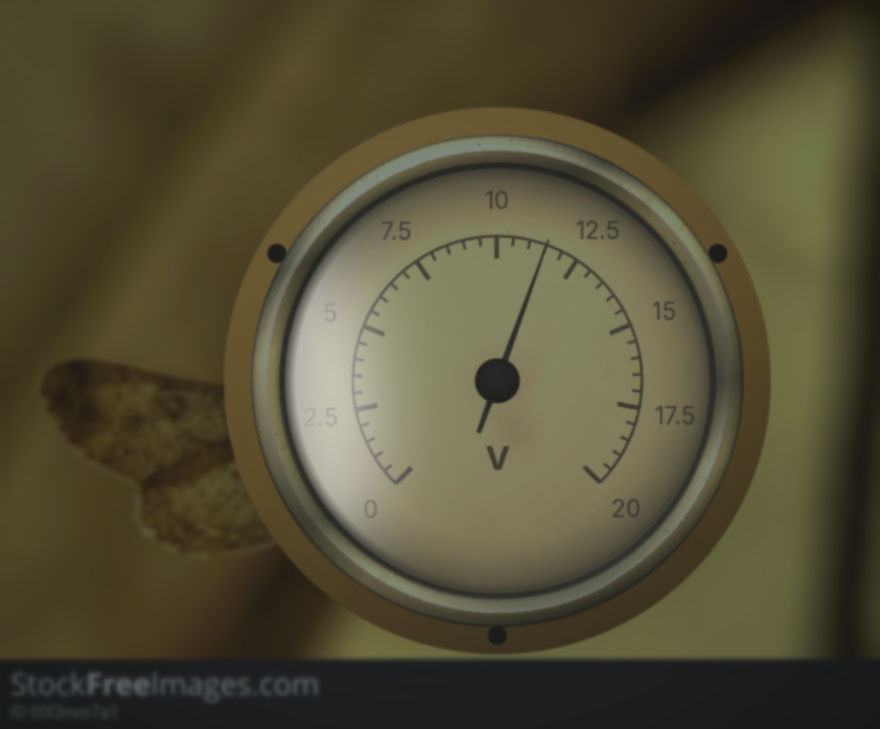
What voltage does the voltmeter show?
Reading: 11.5 V
